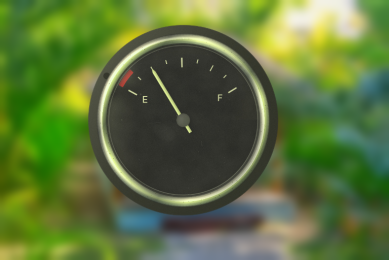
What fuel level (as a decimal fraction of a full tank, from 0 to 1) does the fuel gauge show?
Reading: 0.25
